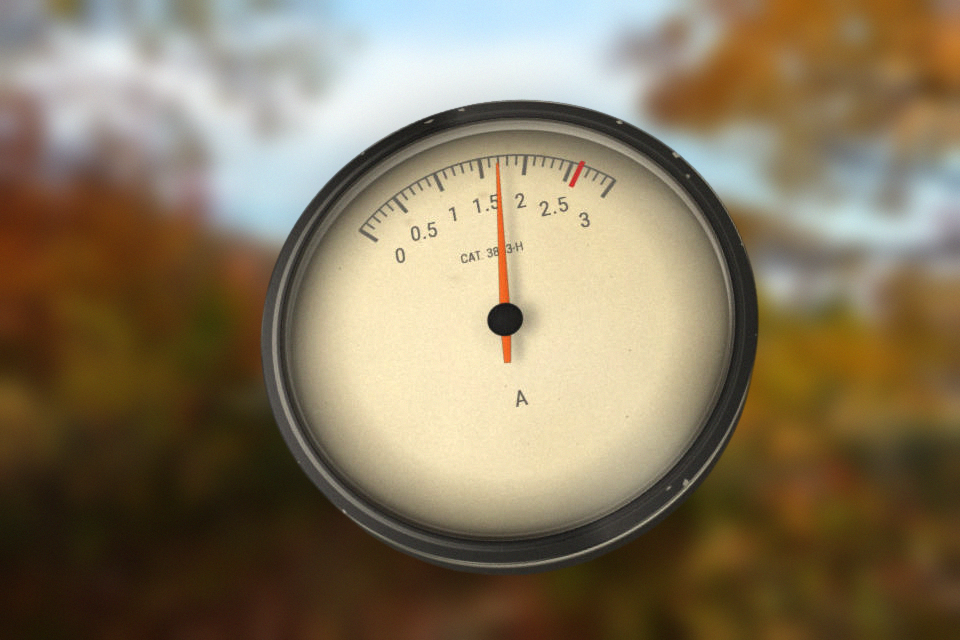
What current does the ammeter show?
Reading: 1.7 A
